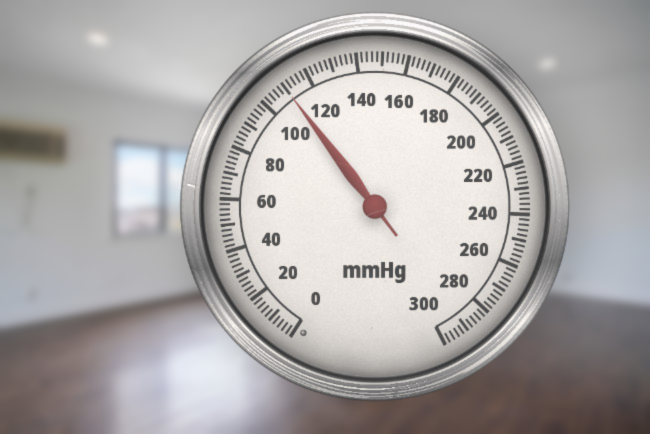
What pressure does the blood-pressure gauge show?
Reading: 110 mmHg
